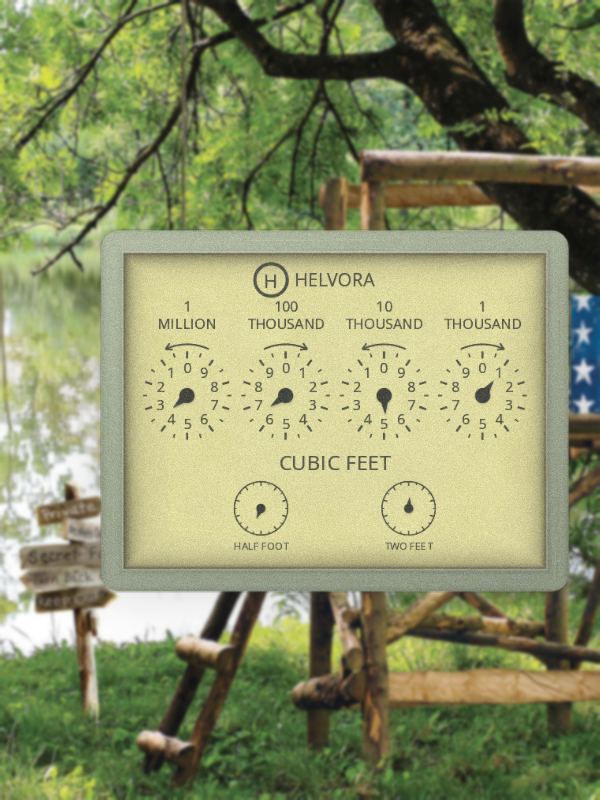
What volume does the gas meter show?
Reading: 365100 ft³
